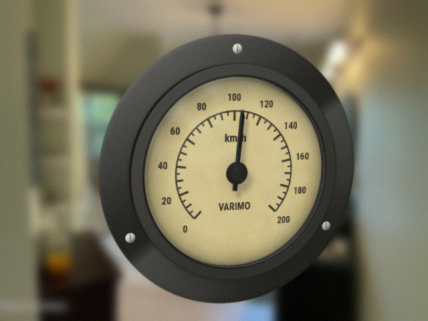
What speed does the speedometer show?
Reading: 105 km/h
